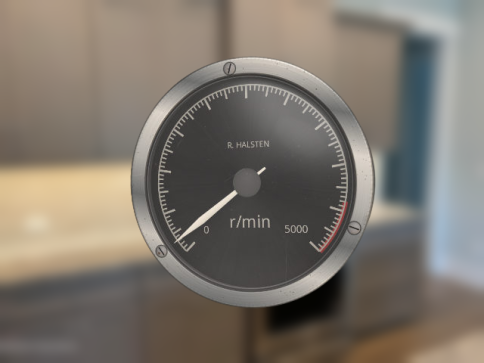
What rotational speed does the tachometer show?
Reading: 150 rpm
